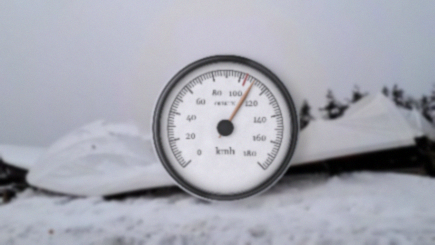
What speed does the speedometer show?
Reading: 110 km/h
